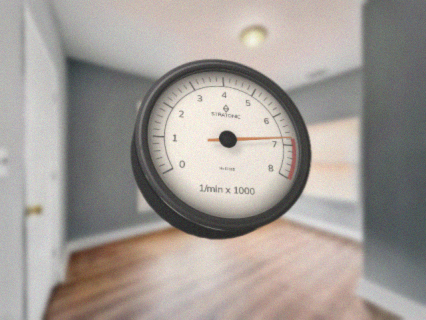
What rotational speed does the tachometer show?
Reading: 6800 rpm
